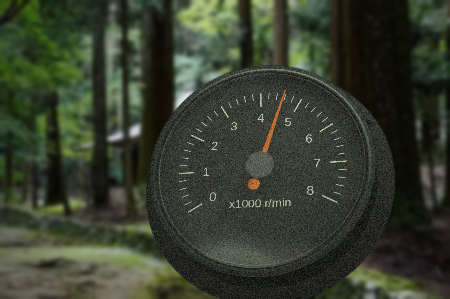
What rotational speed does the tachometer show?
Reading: 4600 rpm
